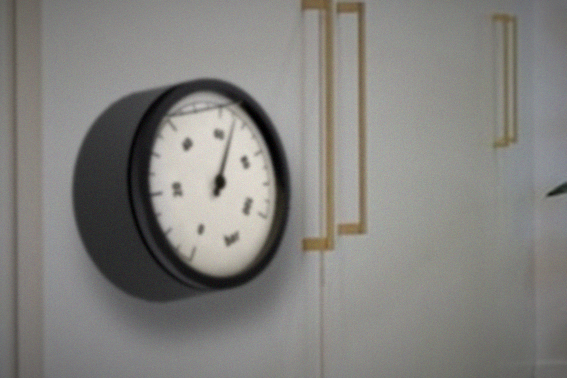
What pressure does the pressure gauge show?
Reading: 65 bar
